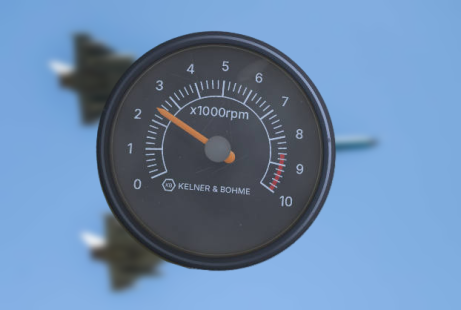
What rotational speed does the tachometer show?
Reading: 2400 rpm
